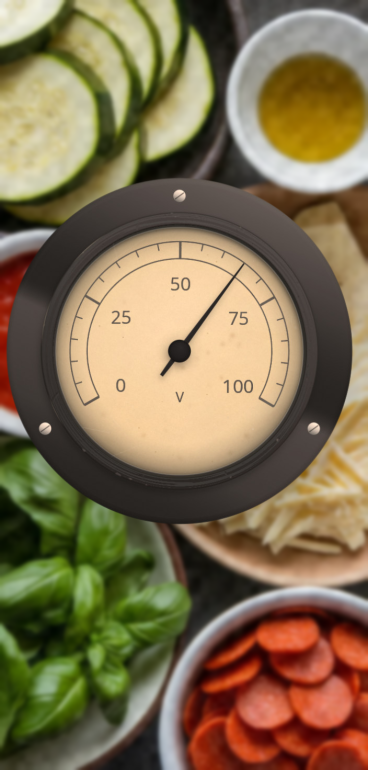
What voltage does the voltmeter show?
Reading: 65 V
